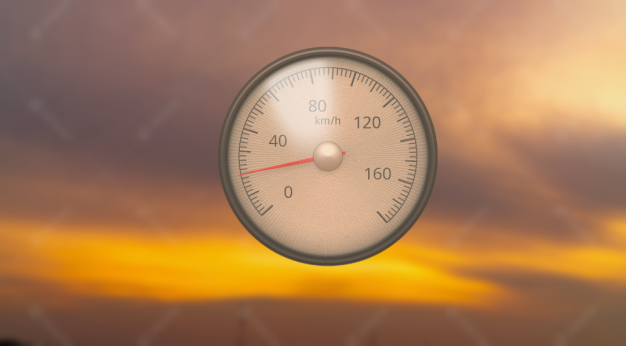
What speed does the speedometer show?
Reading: 20 km/h
